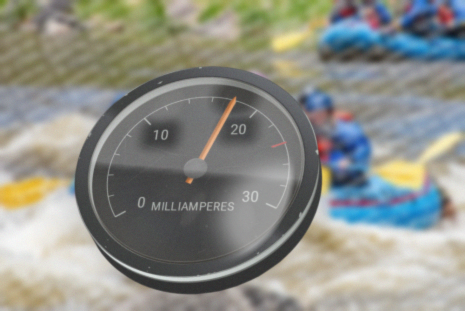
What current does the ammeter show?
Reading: 18 mA
